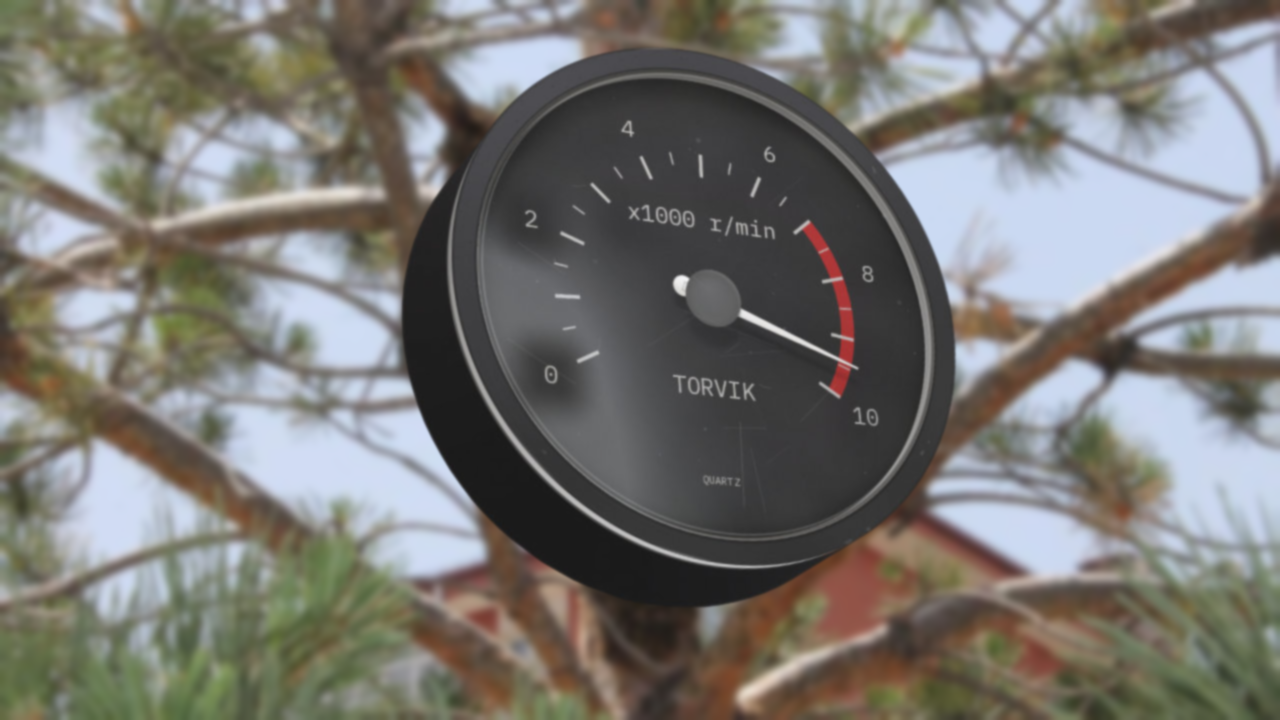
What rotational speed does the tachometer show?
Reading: 9500 rpm
